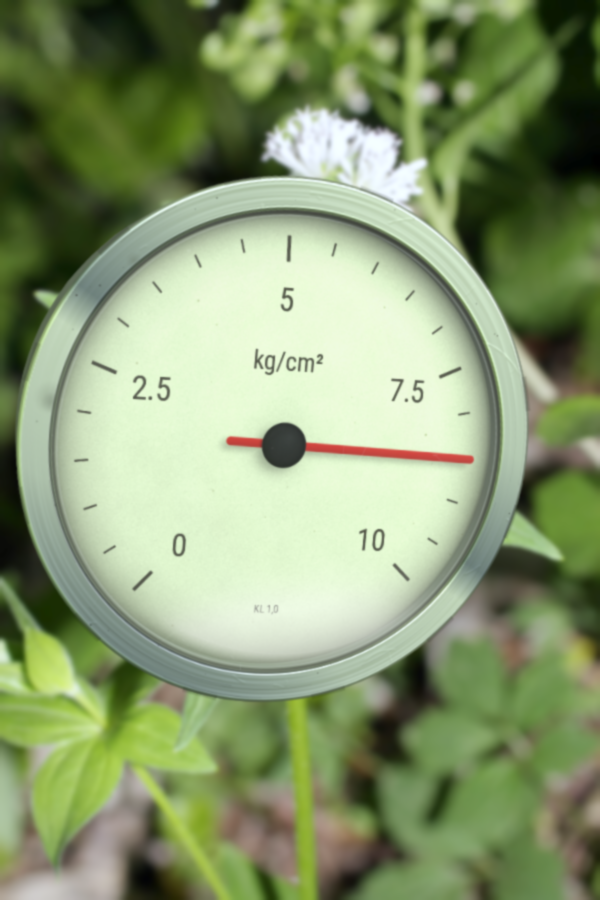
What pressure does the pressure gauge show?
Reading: 8.5 kg/cm²
